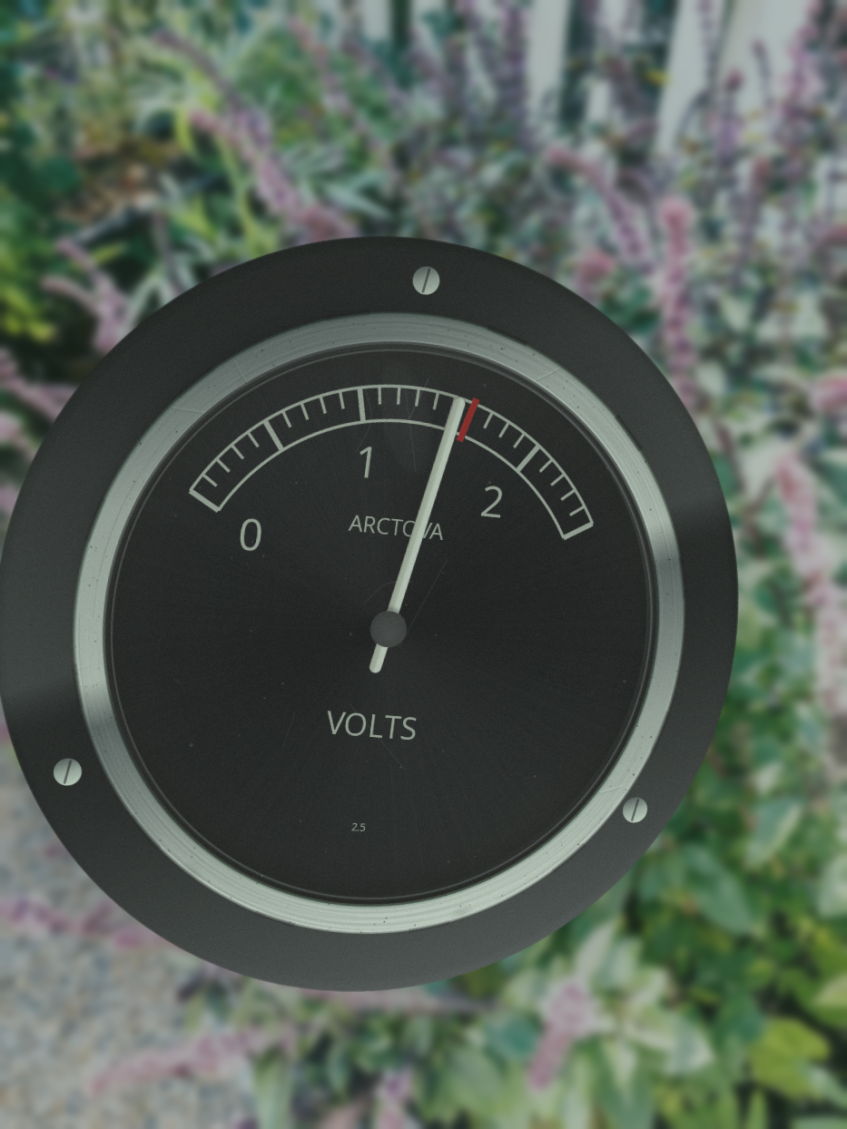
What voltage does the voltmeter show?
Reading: 1.5 V
